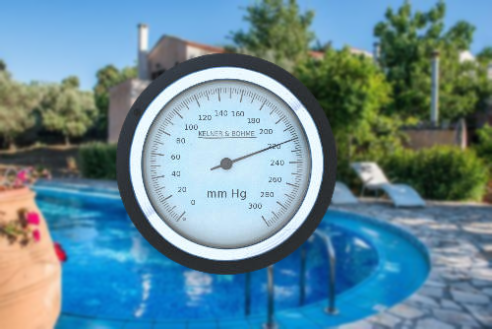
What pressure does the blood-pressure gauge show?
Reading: 220 mmHg
